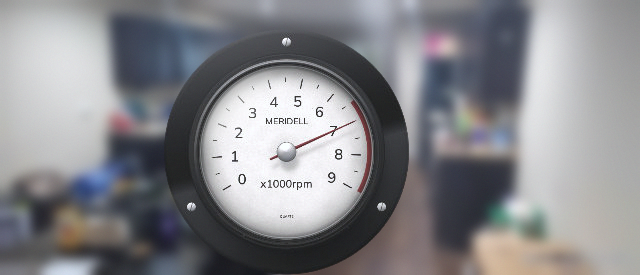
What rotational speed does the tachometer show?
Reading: 7000 rpm
